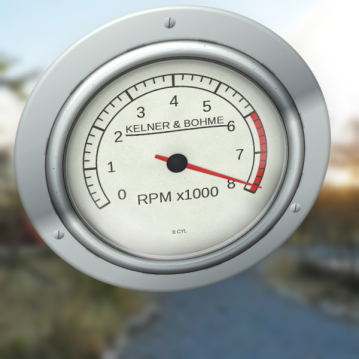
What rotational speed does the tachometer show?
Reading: 7800 rpm
